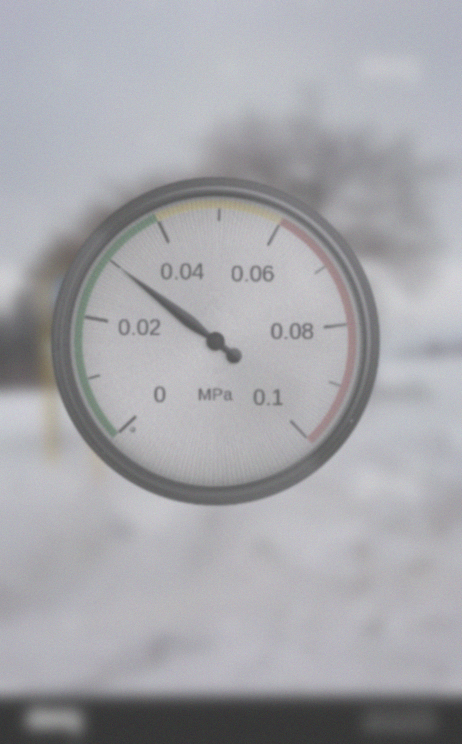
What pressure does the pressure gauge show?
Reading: 0.03 MPa
